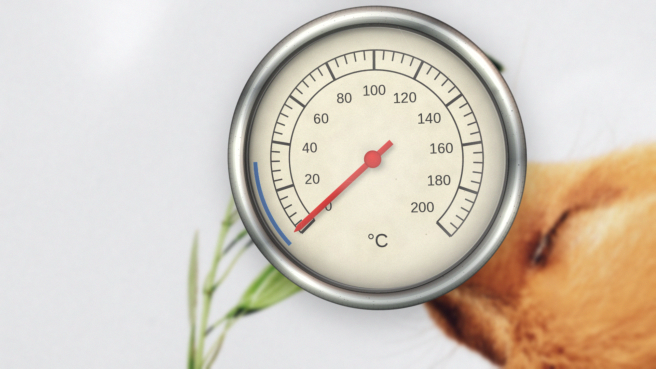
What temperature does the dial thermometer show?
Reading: 2 °C
